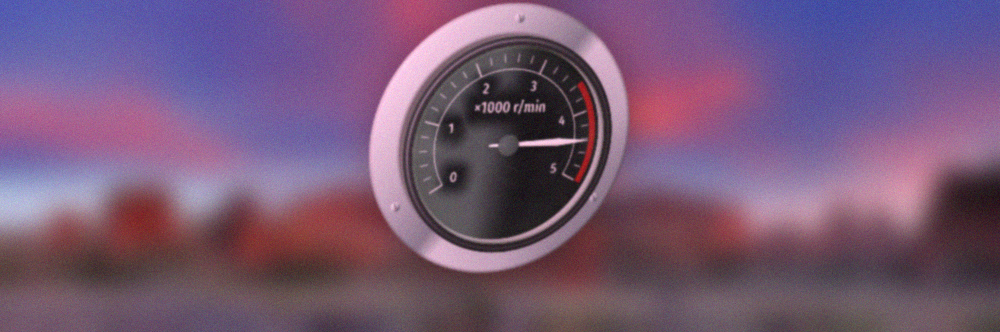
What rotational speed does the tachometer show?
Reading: 4400 rpm
